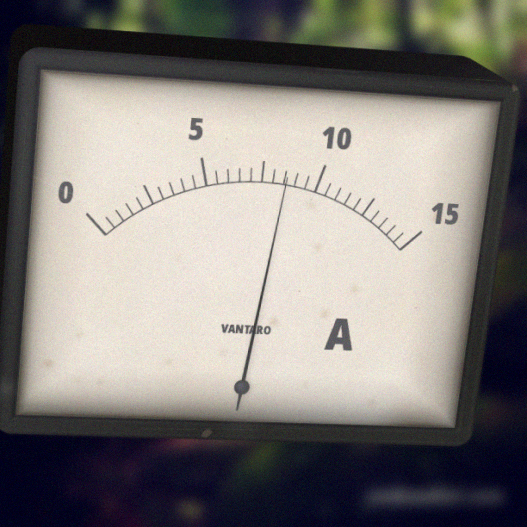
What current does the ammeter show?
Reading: 8.5 A
